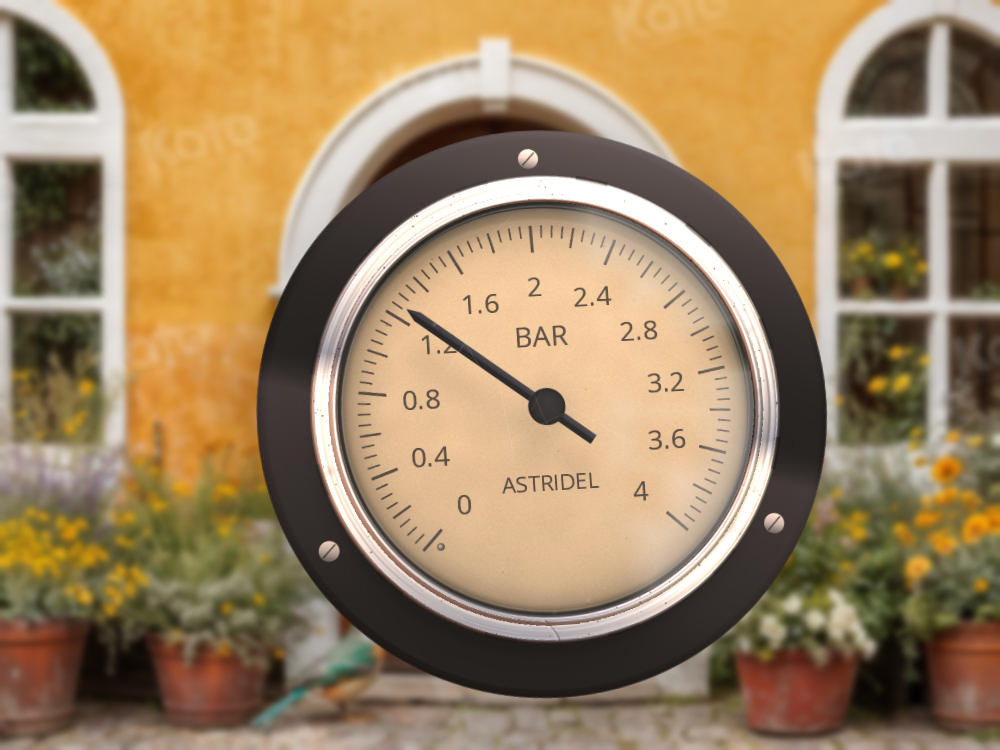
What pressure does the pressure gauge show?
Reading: 1.25 bar
